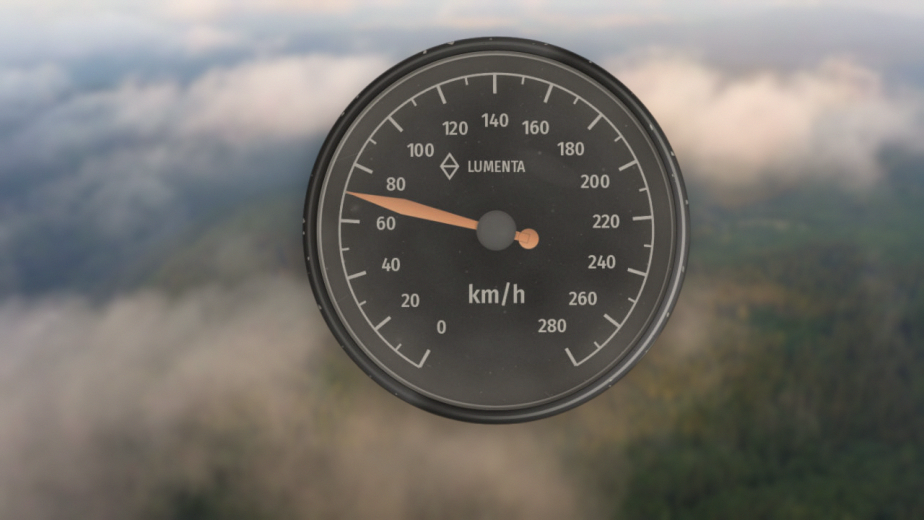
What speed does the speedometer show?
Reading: 70 km/h
